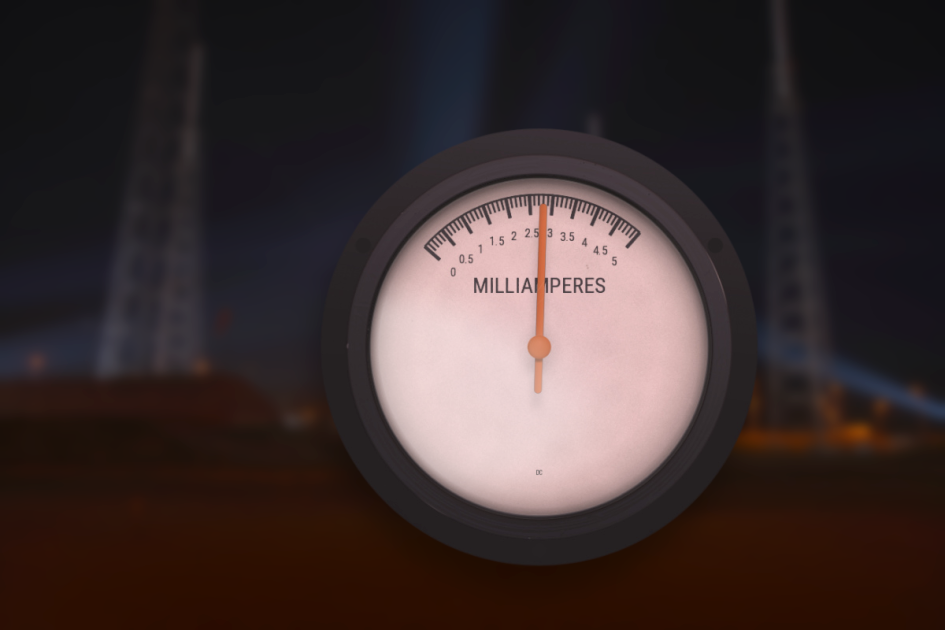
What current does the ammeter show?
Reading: 2.8 mA
